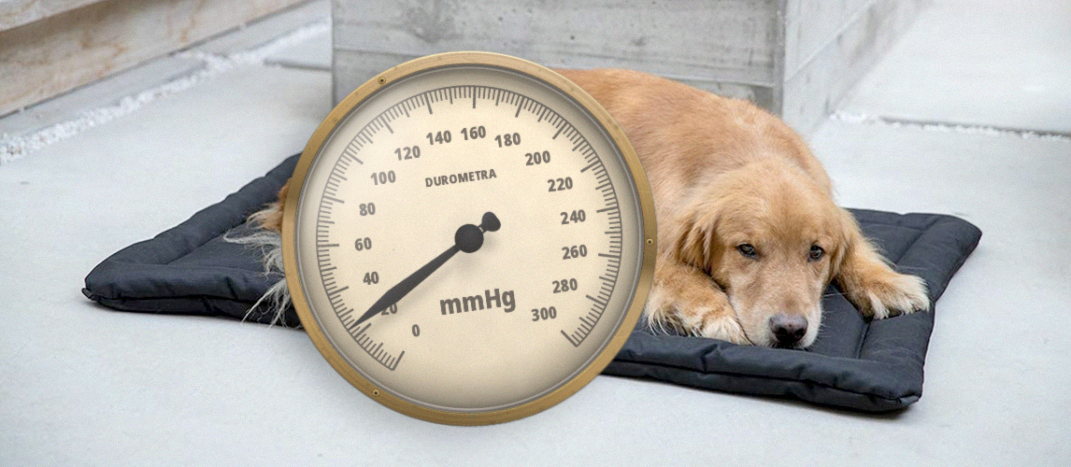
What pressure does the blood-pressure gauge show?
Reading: 24 mmHg
